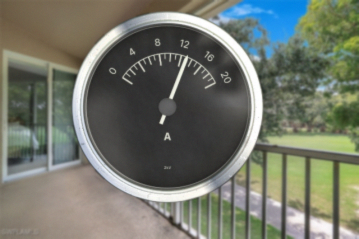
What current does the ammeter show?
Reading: 13 A
